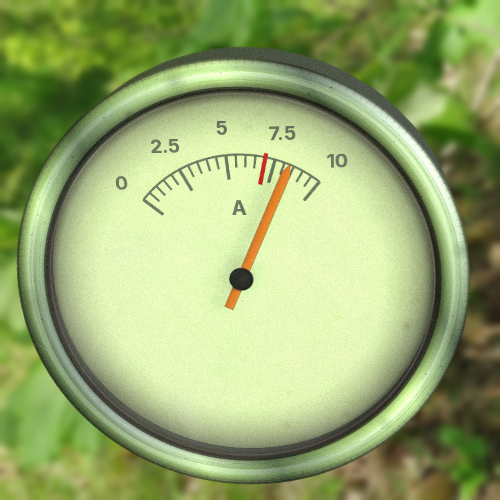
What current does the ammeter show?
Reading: 8.25 A
